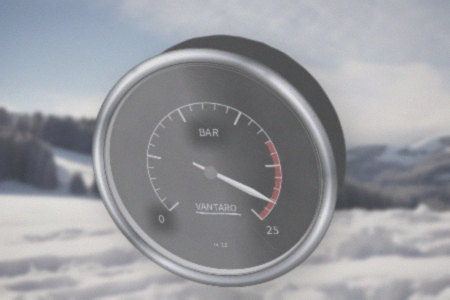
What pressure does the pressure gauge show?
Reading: 23 bar
